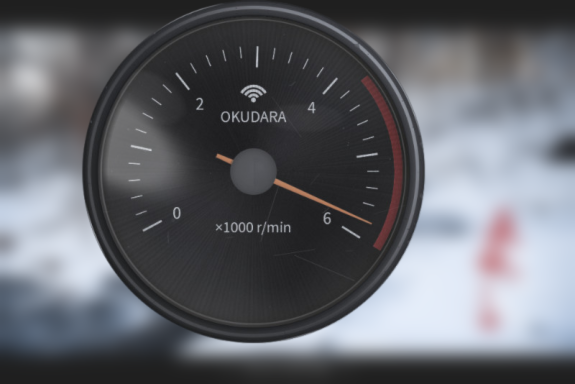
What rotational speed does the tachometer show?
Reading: 5800 rpm
